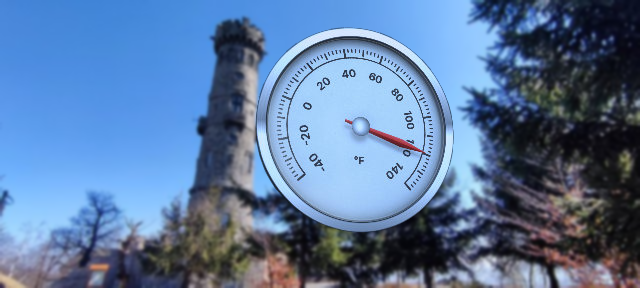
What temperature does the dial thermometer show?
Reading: 120 °F
